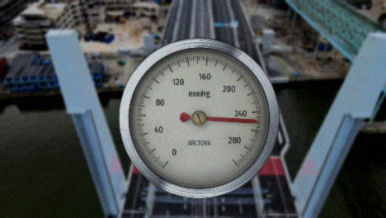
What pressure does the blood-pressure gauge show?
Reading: 250 mmHg
